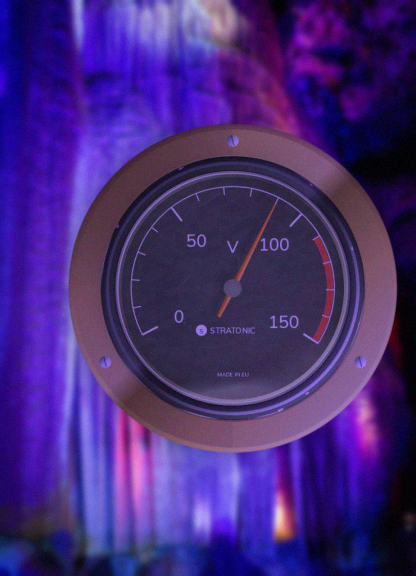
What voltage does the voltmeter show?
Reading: 90 V
